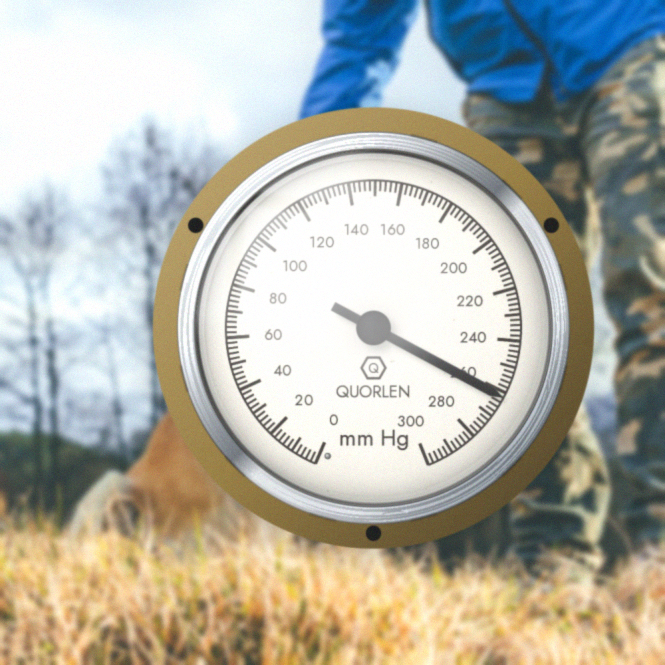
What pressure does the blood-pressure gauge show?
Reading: 262 mmHg
